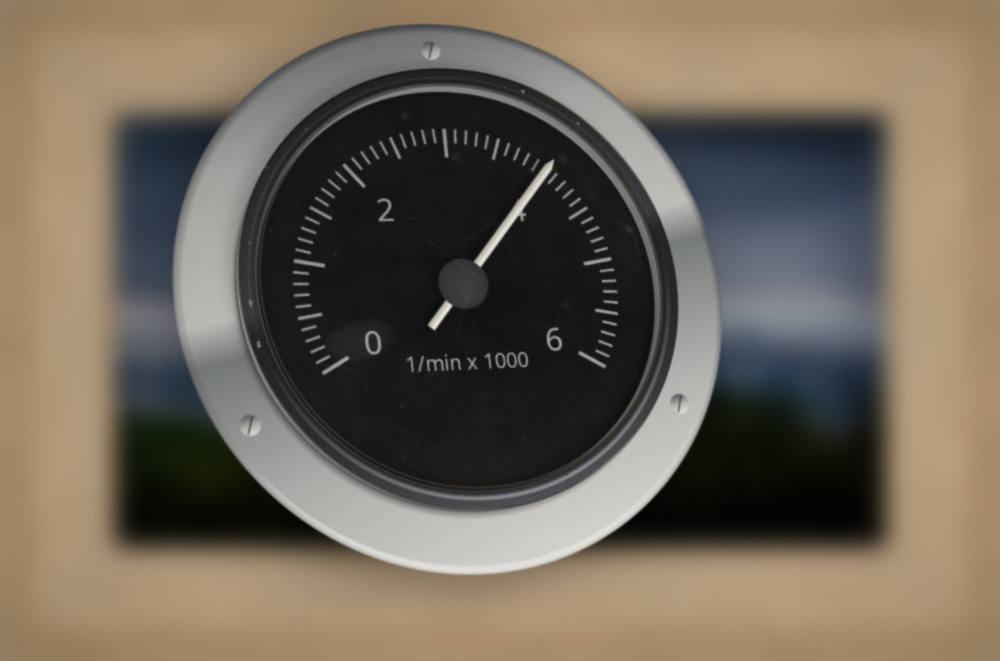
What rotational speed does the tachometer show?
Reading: 4000 rpm
